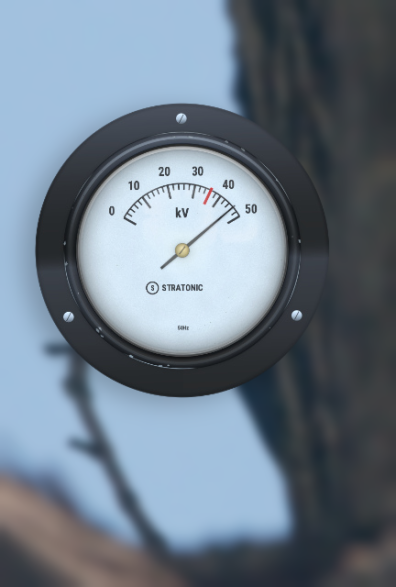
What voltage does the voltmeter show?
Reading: 46 kV
